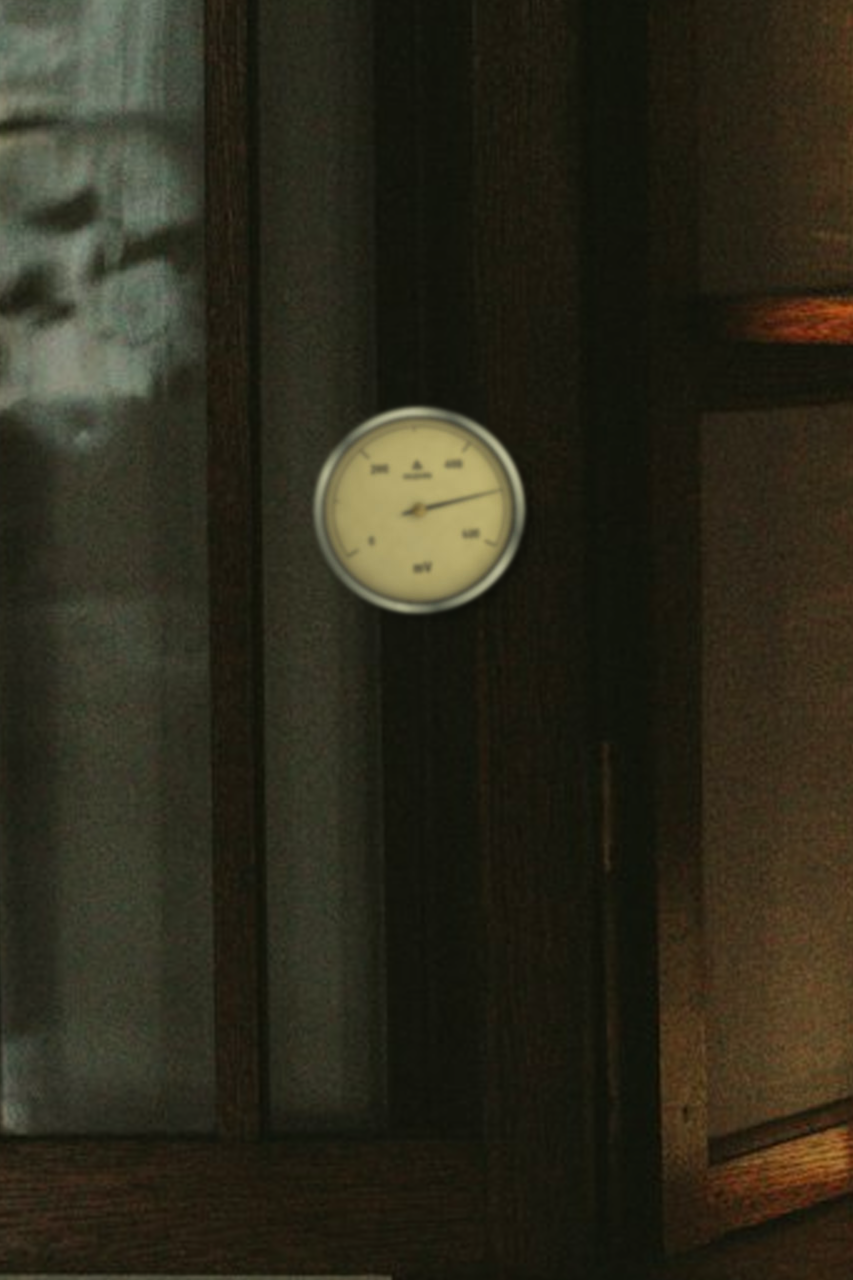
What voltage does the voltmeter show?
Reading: 500 mV
